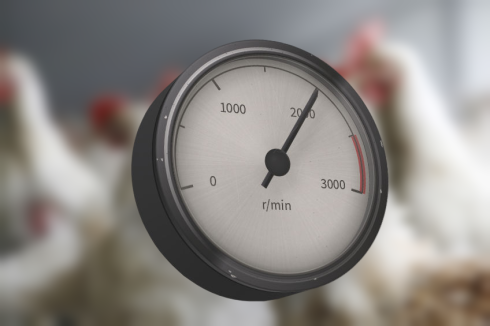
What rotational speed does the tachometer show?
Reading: 2000 rpm
